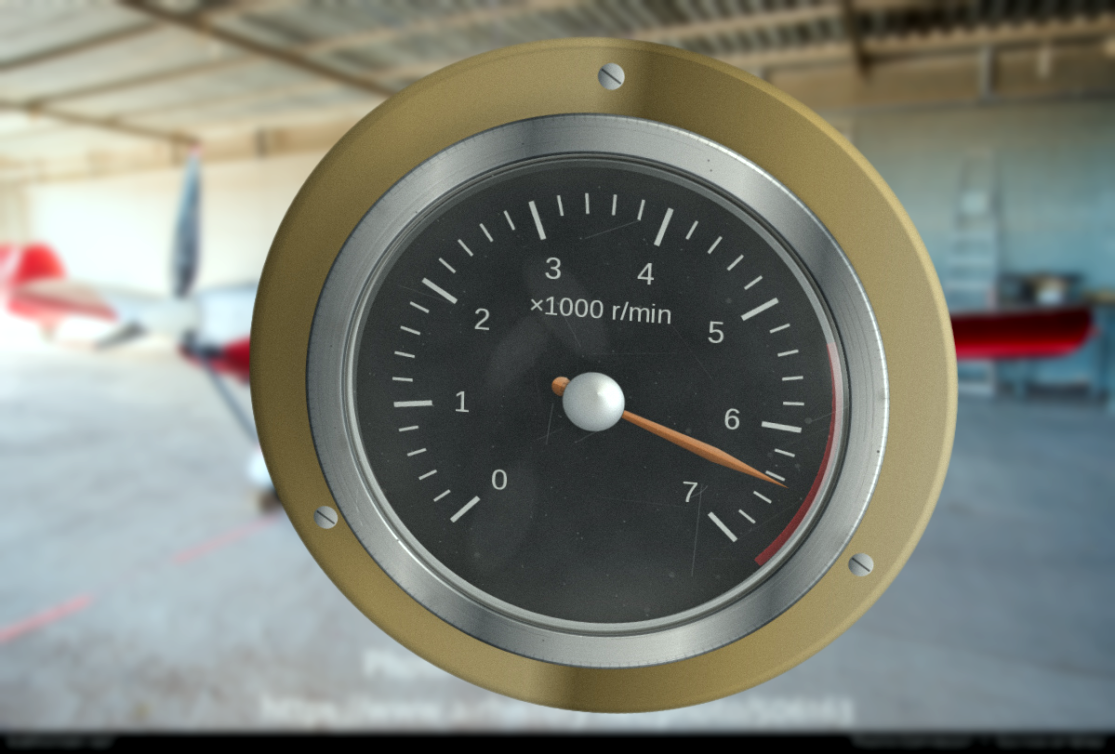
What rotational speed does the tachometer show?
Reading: 6400 rpm
